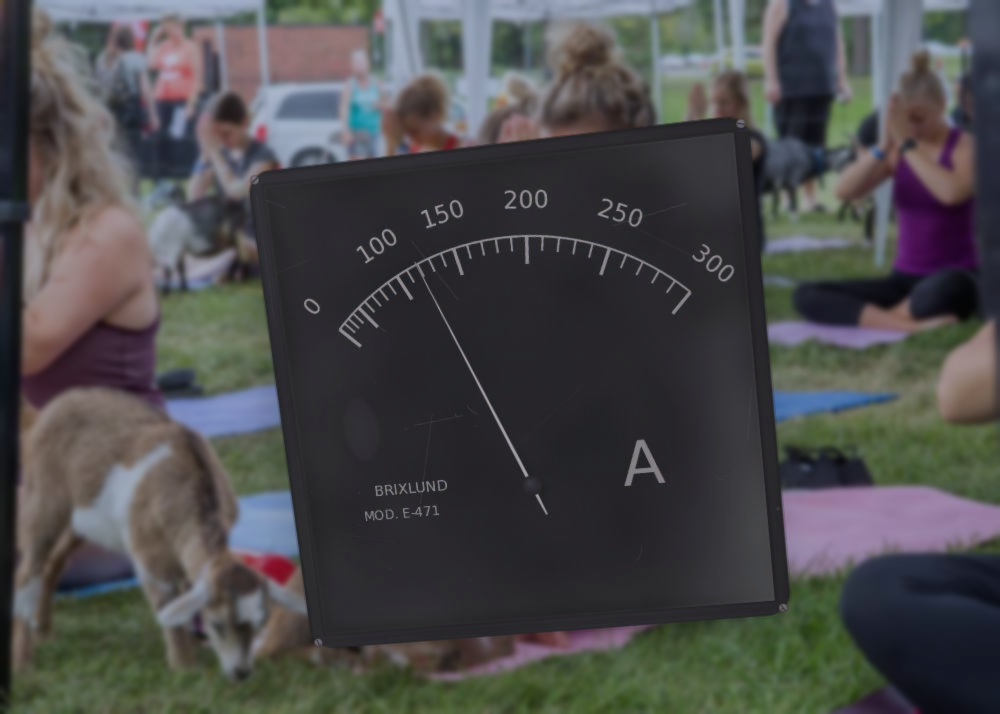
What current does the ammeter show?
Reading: 120 A
